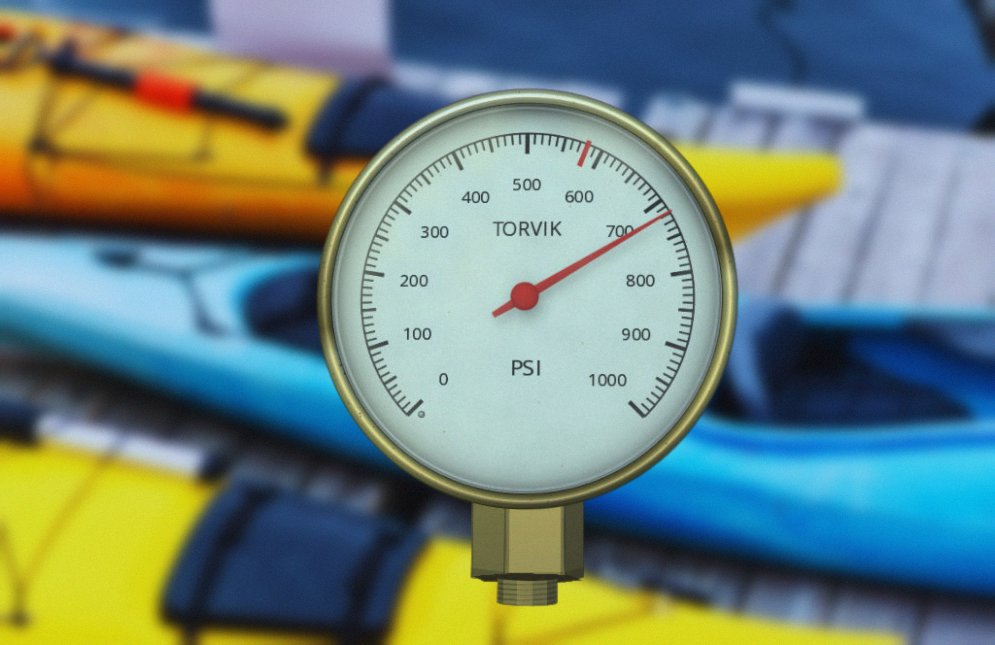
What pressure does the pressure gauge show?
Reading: 720 psi
